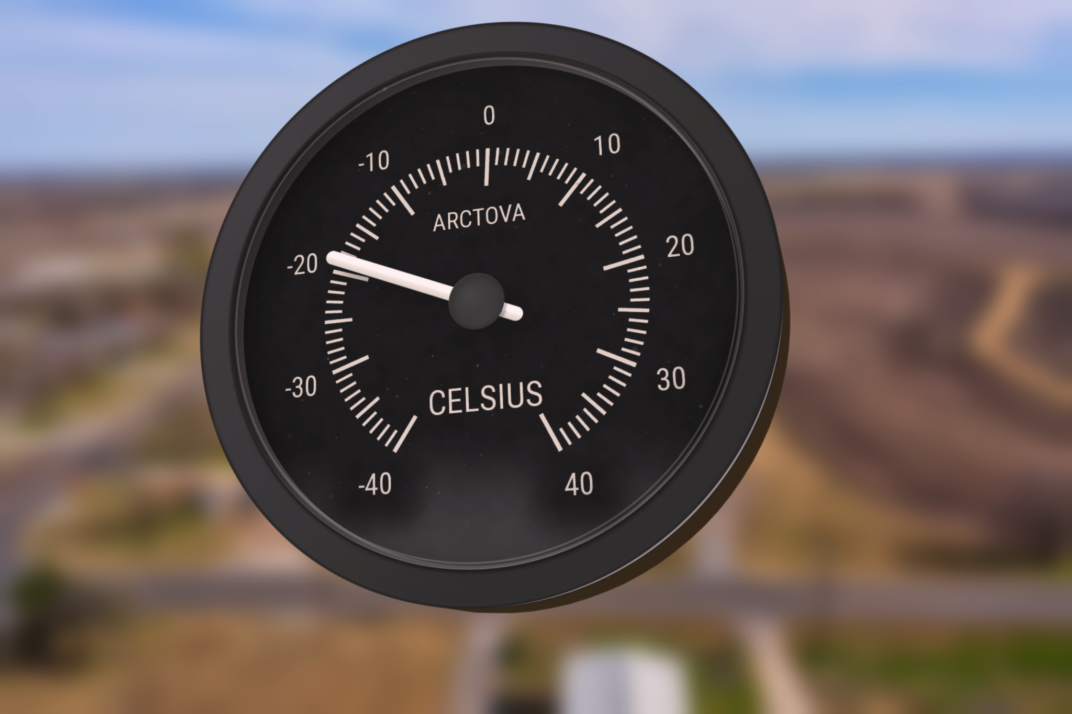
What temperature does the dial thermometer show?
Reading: -19 °C
